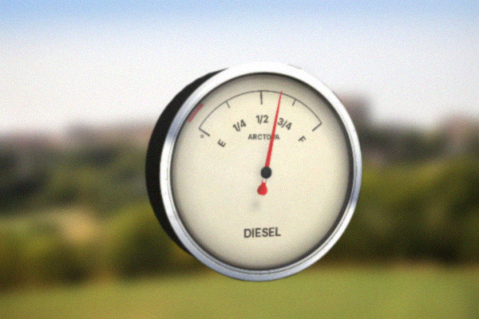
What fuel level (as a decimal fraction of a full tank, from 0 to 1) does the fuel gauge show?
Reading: 0.625
